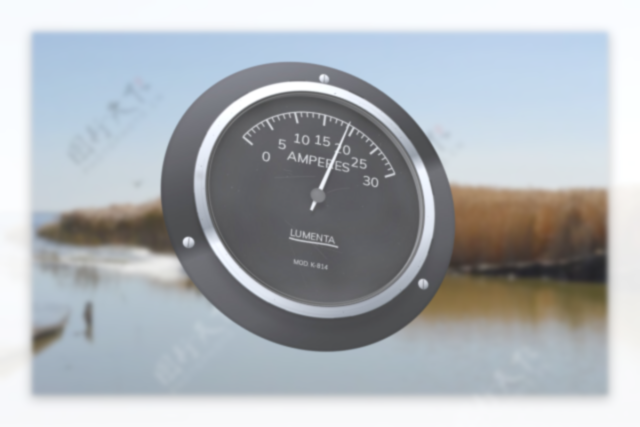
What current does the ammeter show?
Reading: 19 A
